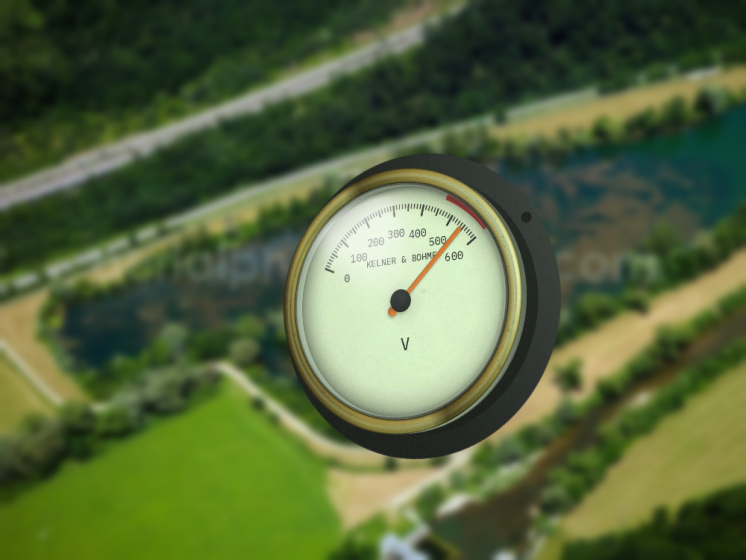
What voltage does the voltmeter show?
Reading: 550 V
